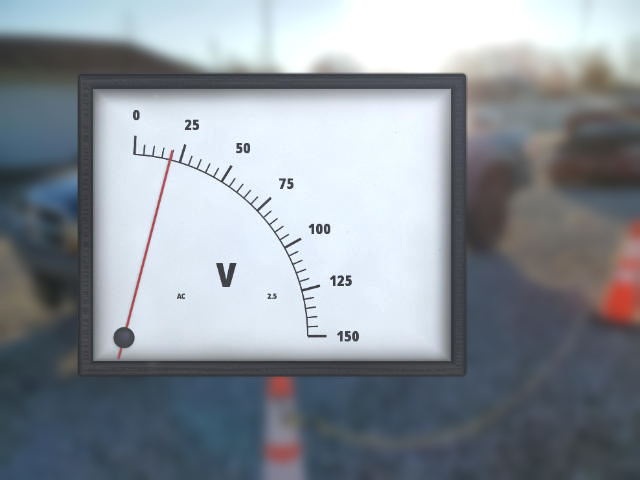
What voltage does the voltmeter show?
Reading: 20 V
